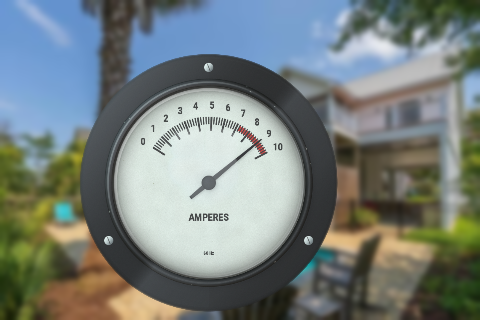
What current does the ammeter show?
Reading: 9 A
